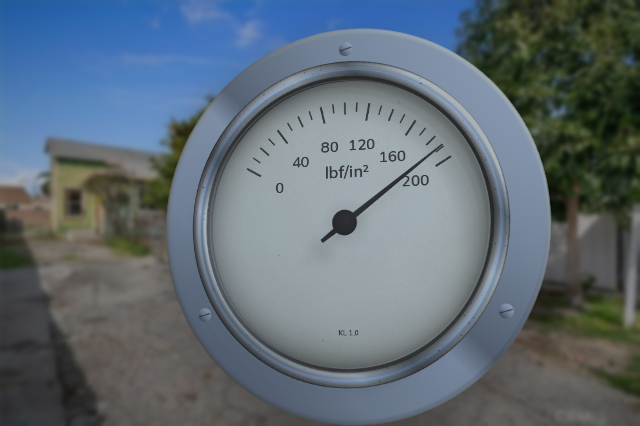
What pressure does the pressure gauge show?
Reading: 190 psi
